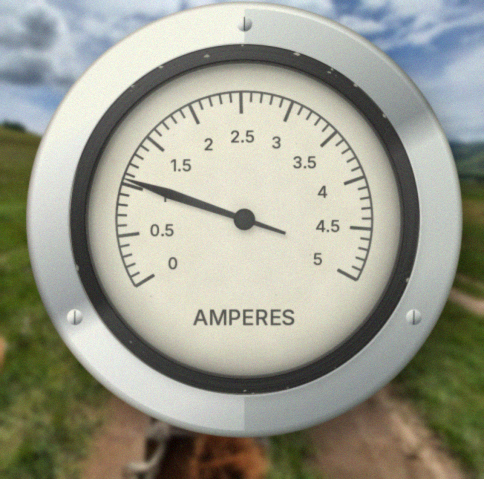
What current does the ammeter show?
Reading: 1.05 A
